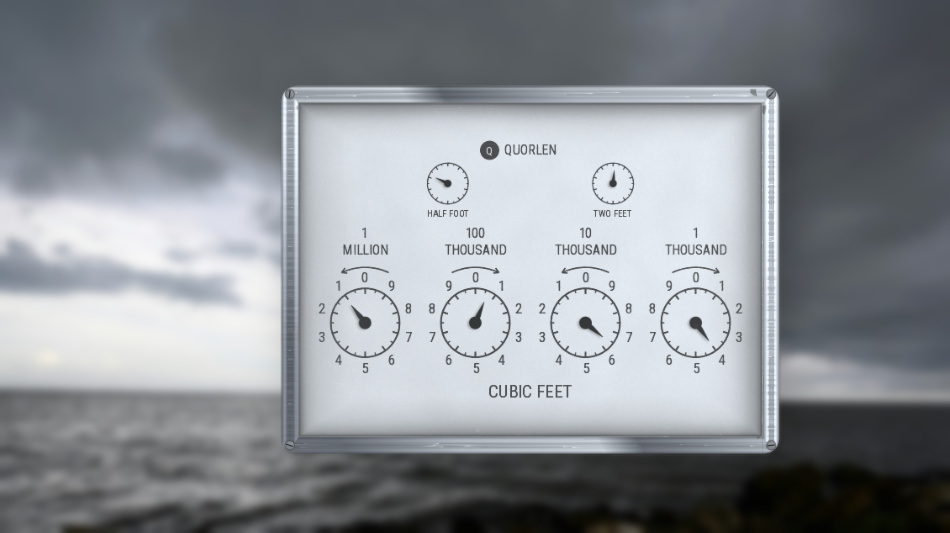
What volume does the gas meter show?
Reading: 106400 ft³
